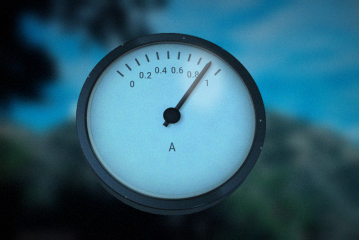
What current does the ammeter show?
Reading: 0.9 A
